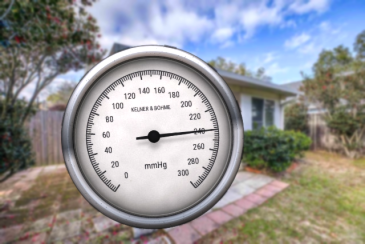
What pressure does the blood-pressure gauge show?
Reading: 240 mmHg
